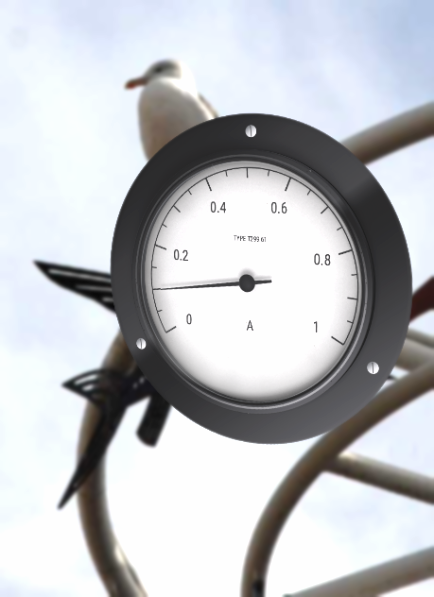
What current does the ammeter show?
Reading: 0.1 A
